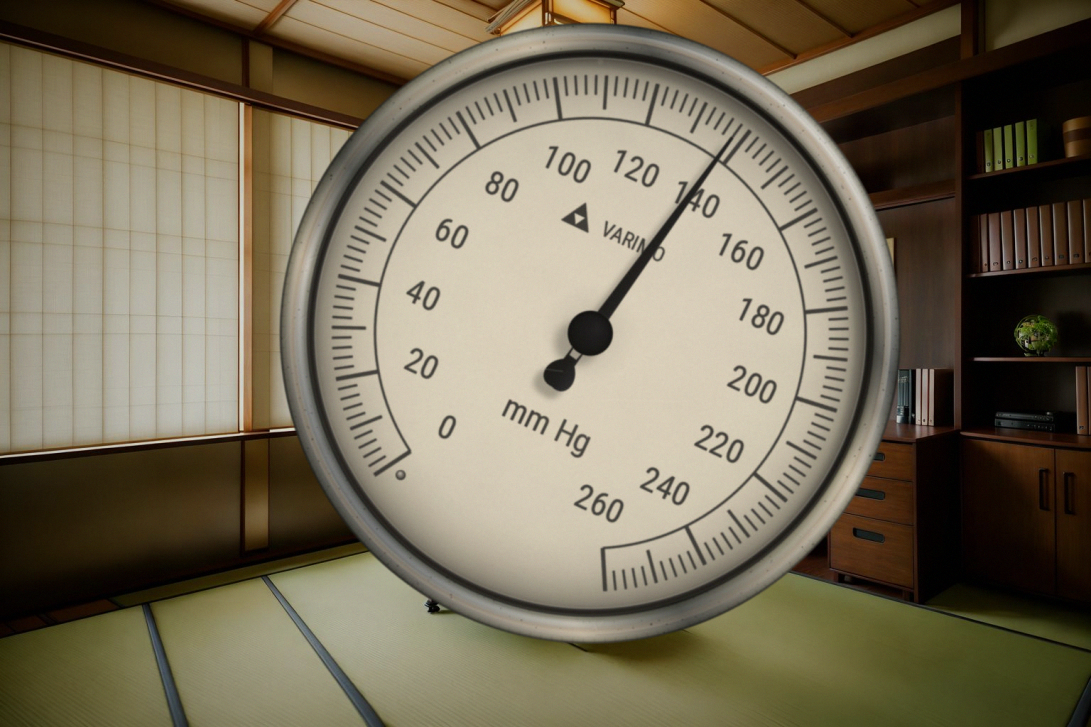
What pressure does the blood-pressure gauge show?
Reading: 138 mmHg
